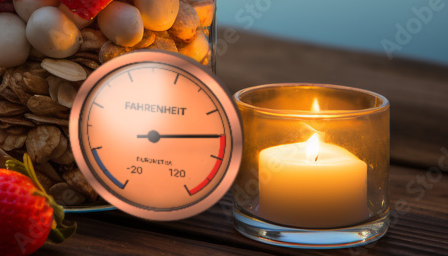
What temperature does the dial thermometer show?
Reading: 90 °F
